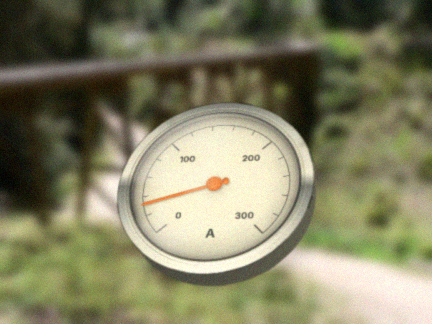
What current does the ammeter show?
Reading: 30 A
